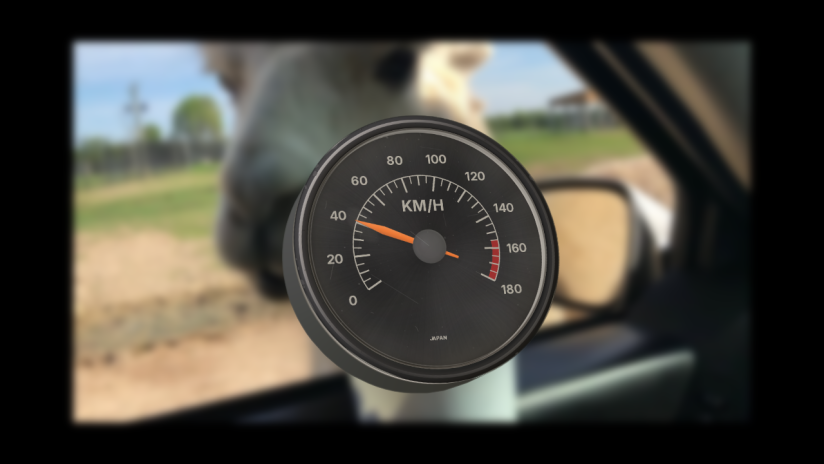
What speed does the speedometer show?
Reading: 40 km/h
